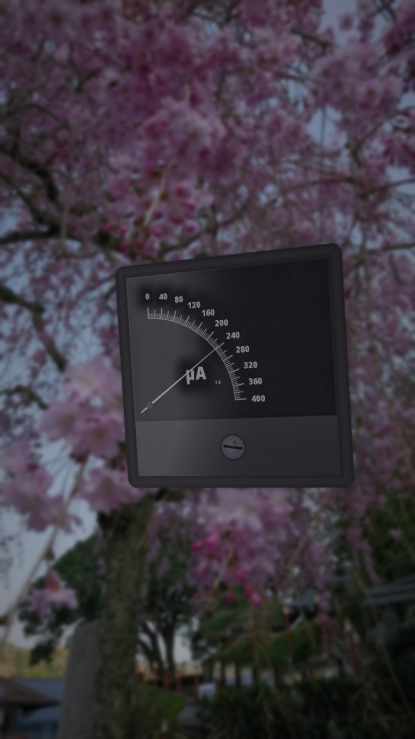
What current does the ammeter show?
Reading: 240 µA
